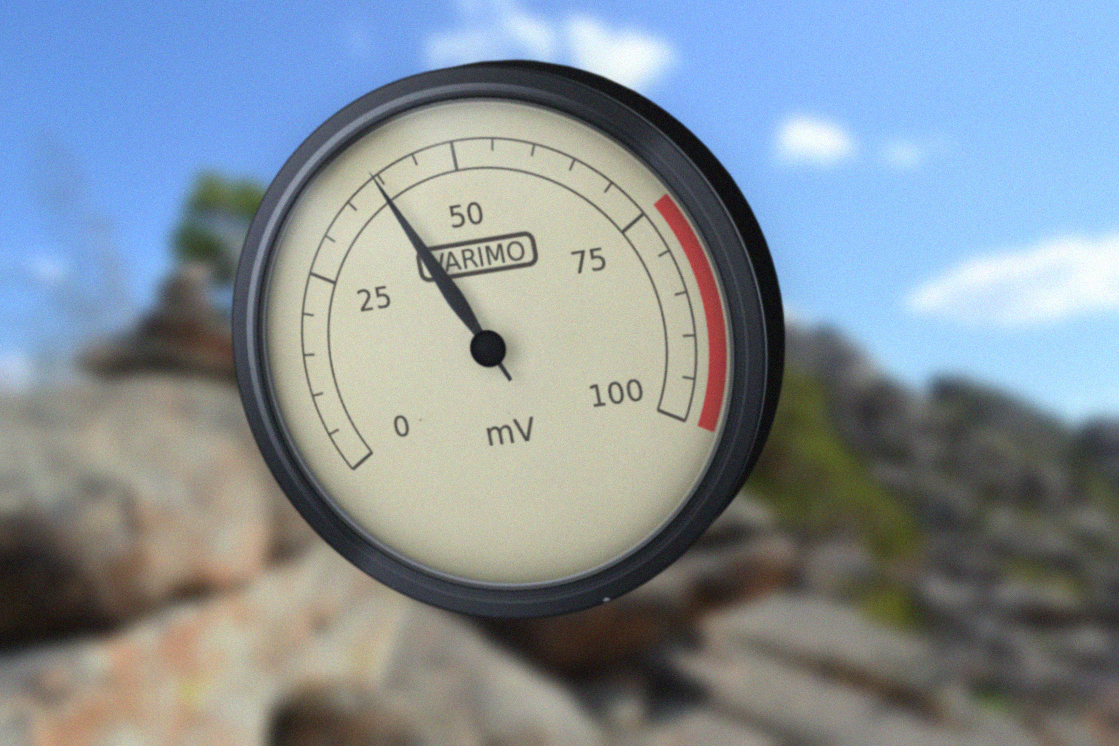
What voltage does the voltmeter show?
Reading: 40 mV
